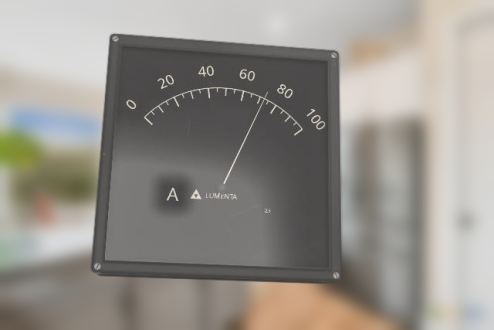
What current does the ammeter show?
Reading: 72.5 A
